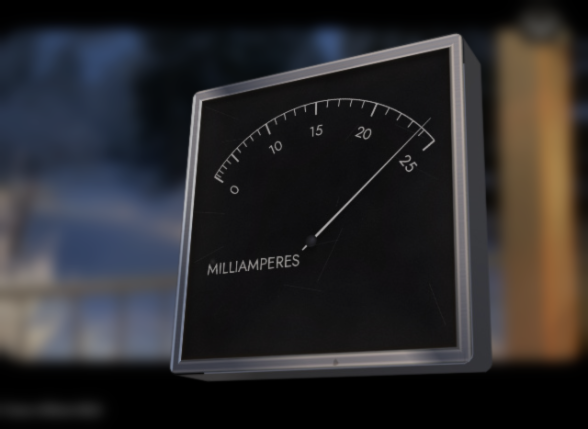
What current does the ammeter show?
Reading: 24 mA
